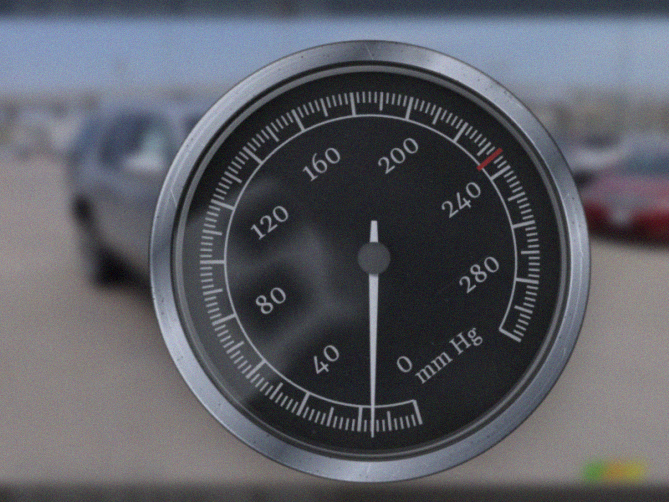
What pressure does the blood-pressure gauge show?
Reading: 16 mmHg
